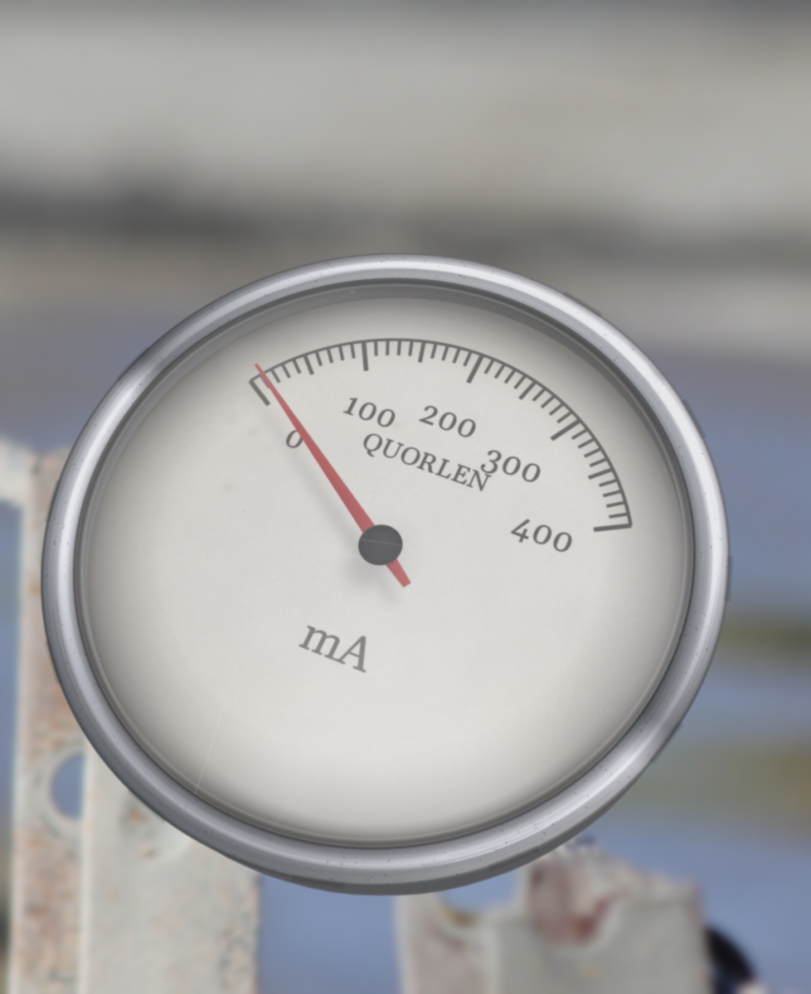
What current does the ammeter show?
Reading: 10 mA
